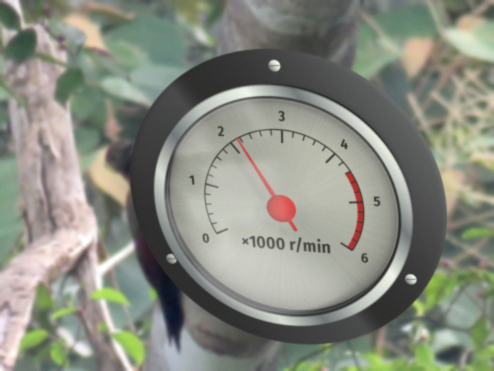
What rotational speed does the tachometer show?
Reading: 2200 rpm
